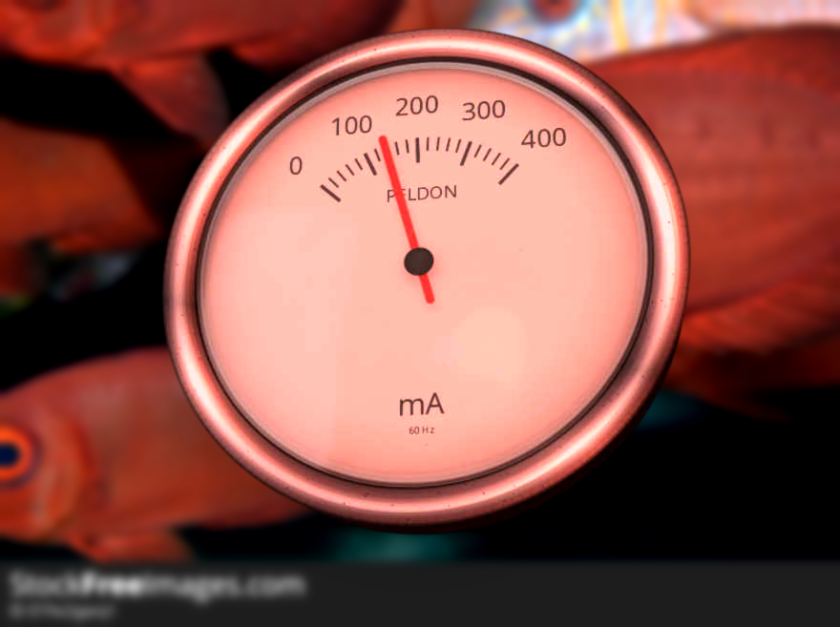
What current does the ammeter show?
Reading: 140 mA
